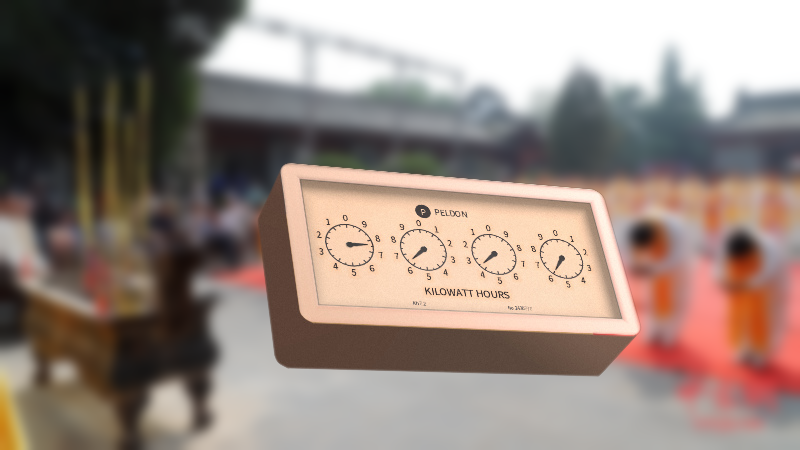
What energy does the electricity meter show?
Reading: 7636 kWh
